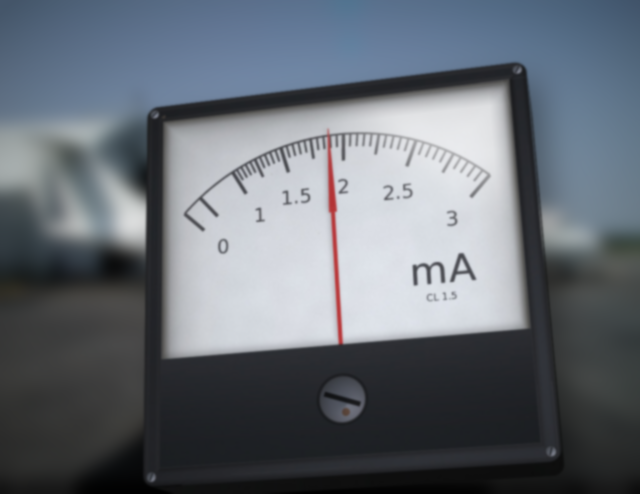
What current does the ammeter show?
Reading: 1.9 mA
